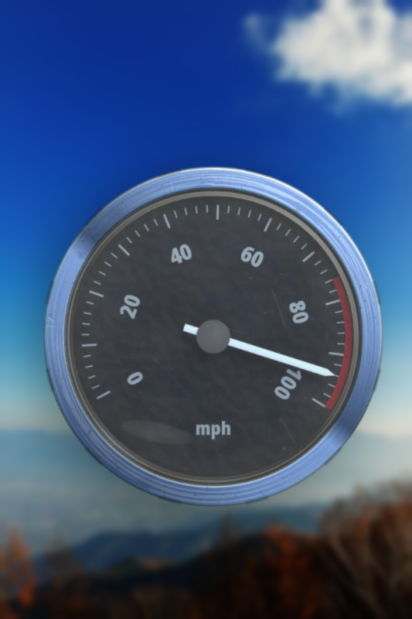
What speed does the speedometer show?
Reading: 94 mph
